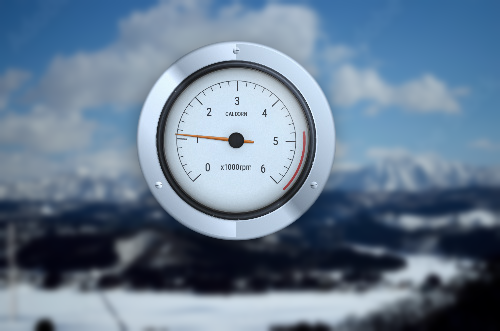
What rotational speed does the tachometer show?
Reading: 1100 rpm
